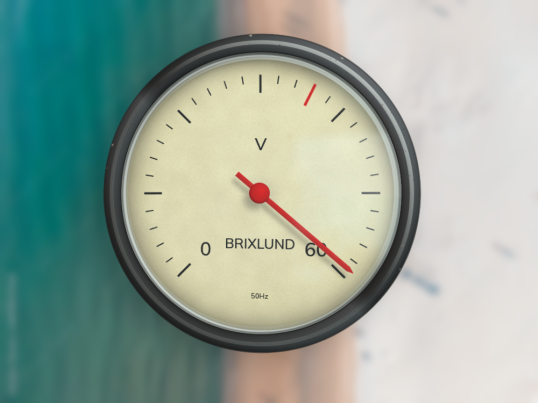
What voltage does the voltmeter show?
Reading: 59 V
